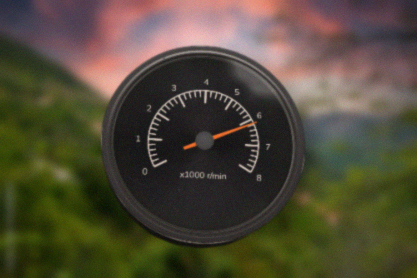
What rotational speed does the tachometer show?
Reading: 6200 rpm
